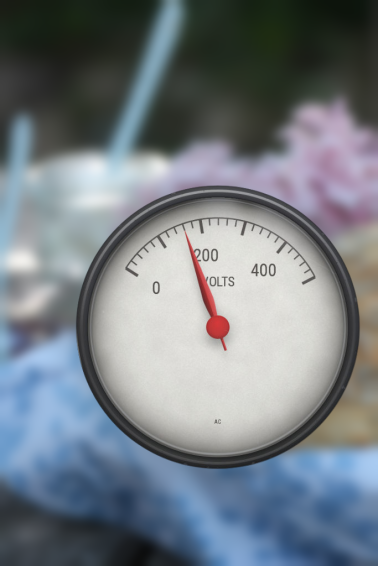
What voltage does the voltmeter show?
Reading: 160 V
